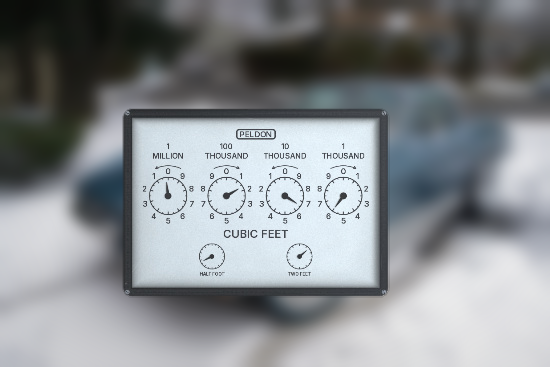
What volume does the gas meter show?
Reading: 16600 ft³
